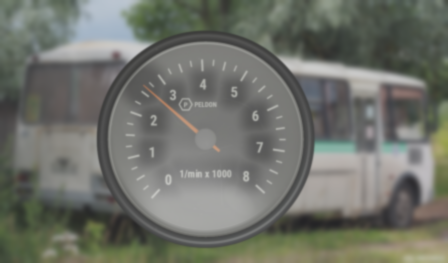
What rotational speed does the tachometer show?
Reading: 2625 rpm
